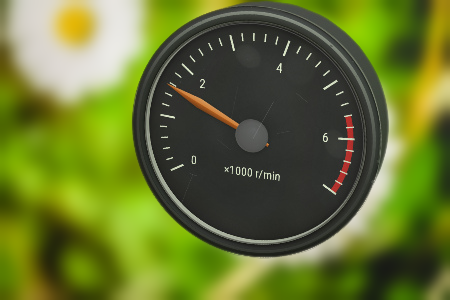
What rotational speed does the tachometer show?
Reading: 1600 rpm
